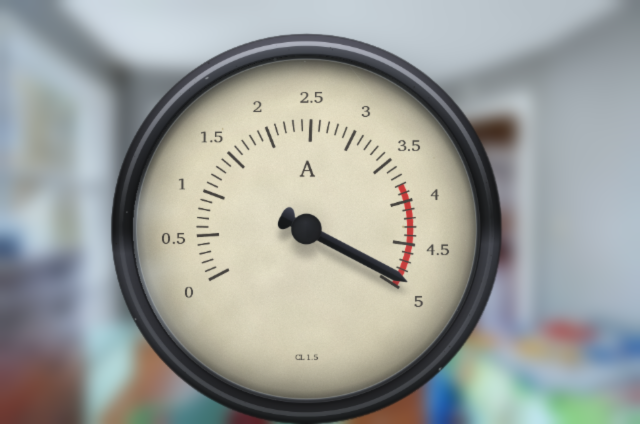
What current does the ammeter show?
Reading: 4.9 A
